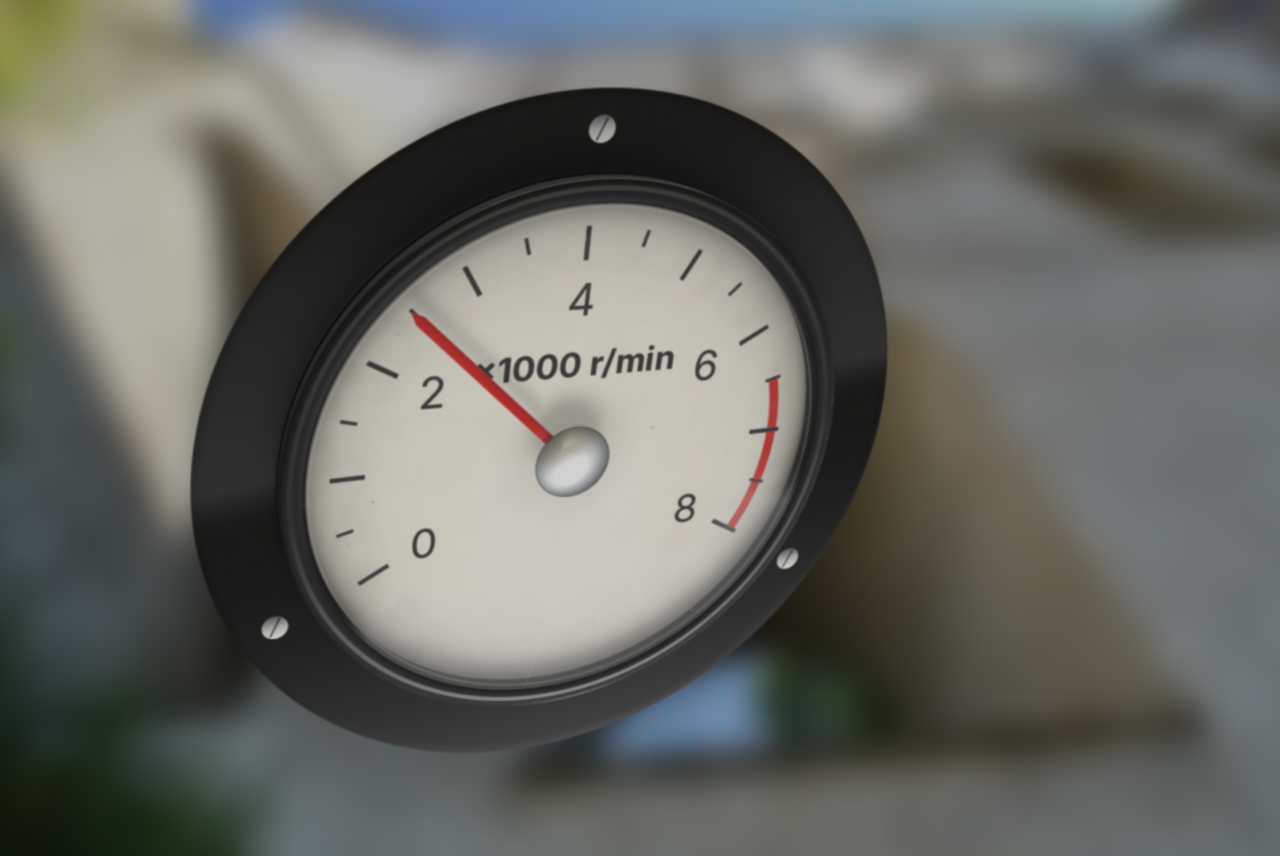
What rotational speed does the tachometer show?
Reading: 2500 rpm
